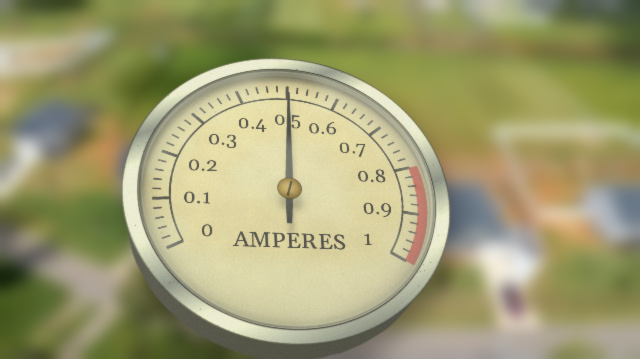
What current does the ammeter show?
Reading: 0.5 A
